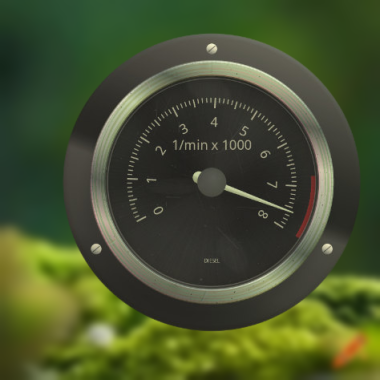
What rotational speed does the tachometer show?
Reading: 7600 rpm
